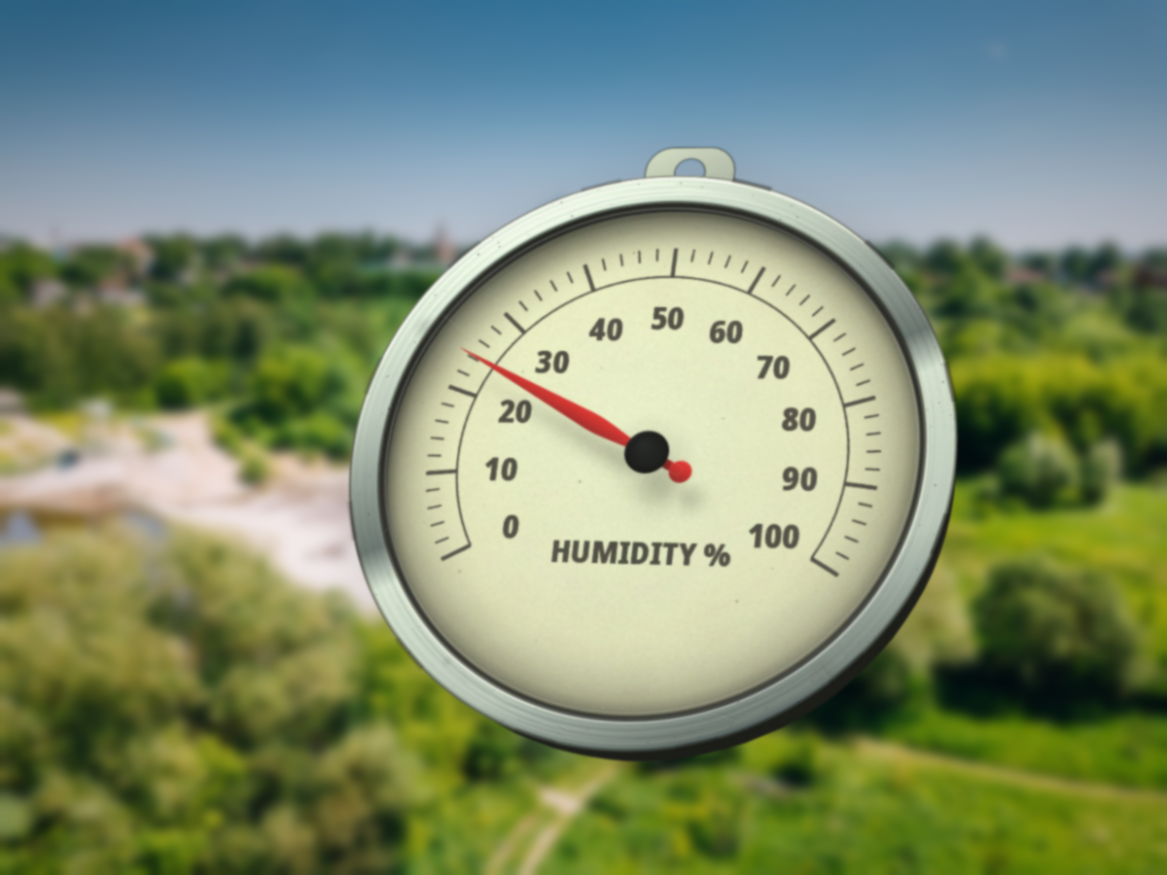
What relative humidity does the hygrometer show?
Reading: 24 %
